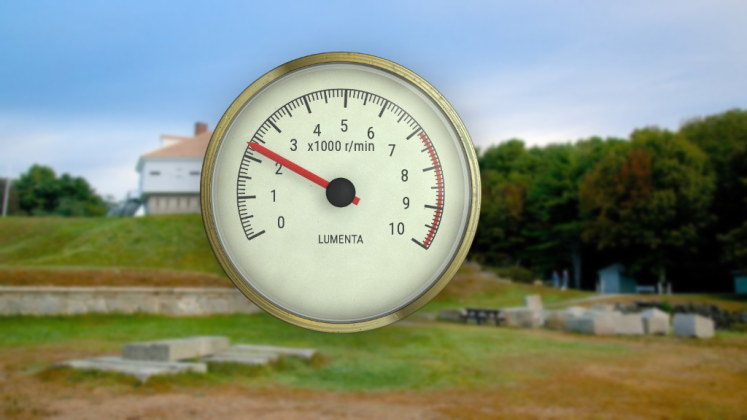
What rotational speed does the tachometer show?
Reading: 2300 rpm
